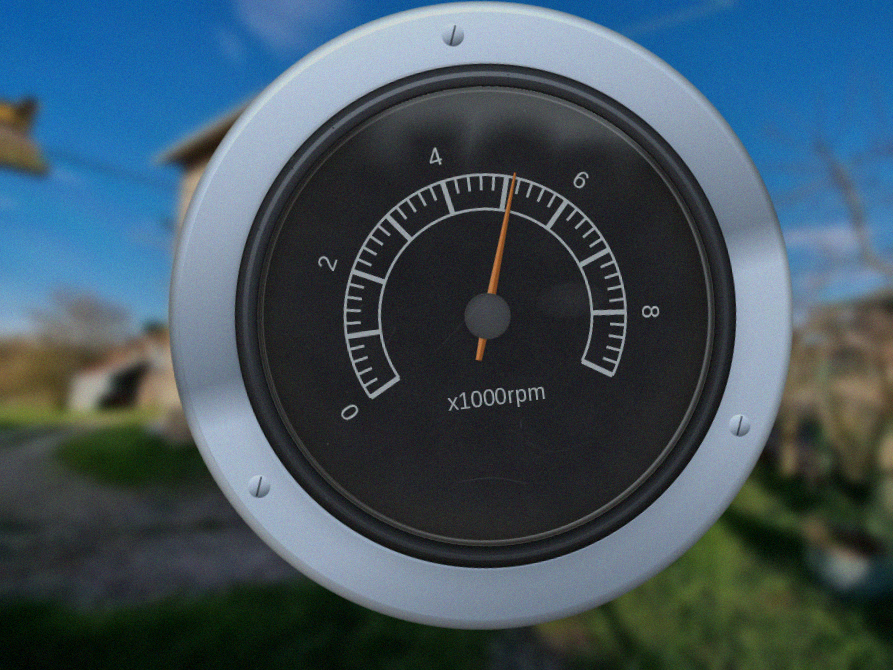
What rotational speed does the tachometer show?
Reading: 5100 rpm
